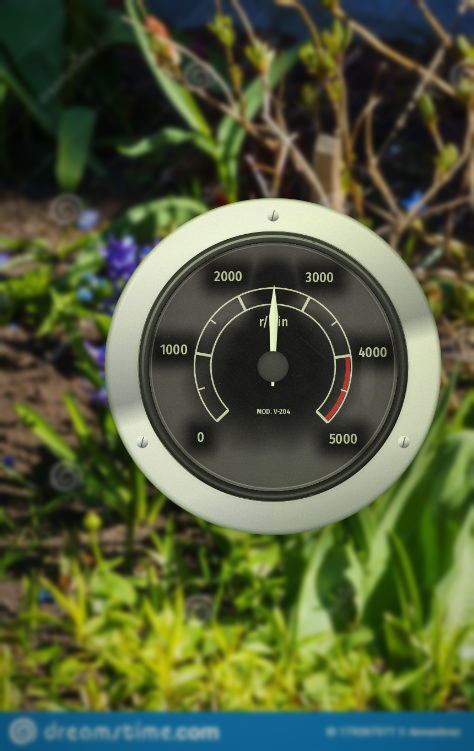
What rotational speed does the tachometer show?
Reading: 2500 rpm
